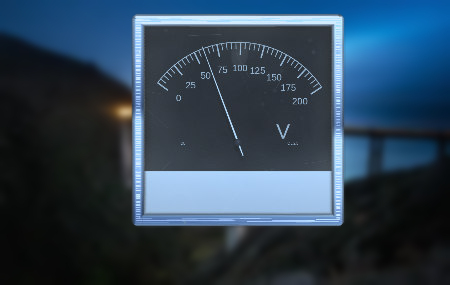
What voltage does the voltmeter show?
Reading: 60 V
